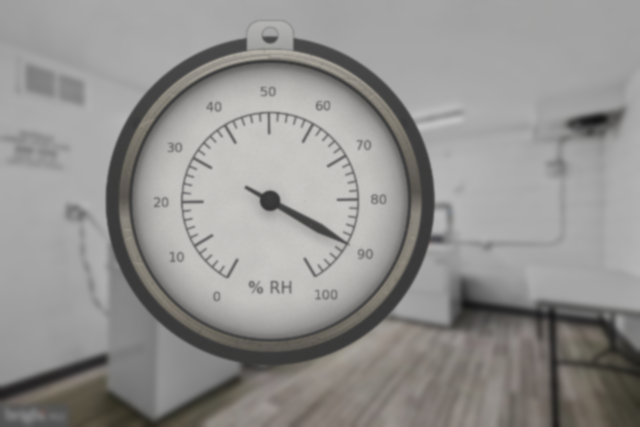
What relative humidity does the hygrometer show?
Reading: 90 %
